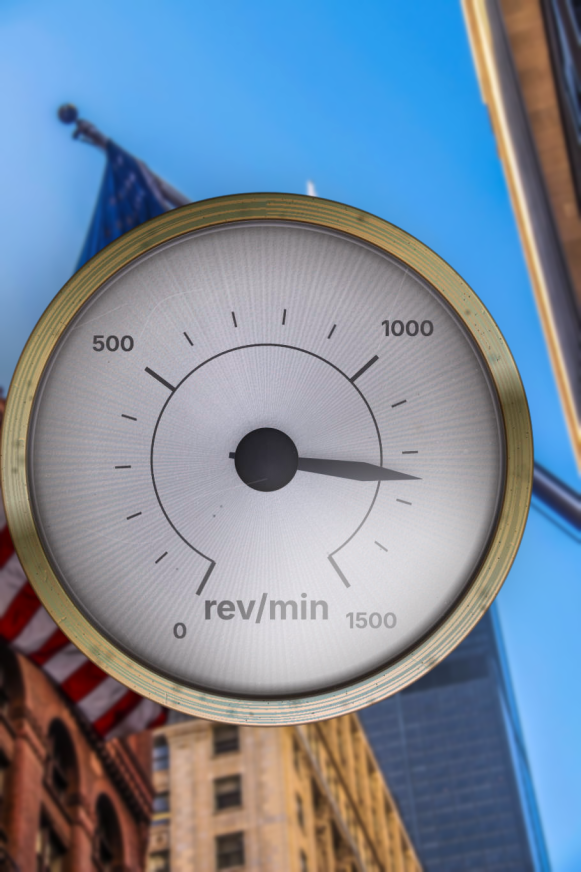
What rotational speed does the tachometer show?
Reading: 1250 rpm
